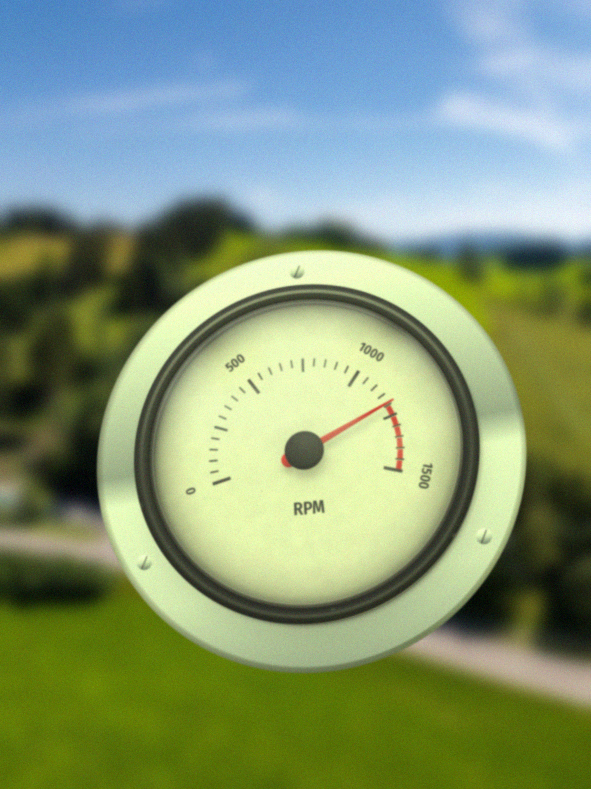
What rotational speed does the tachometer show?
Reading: 1200 rpm
